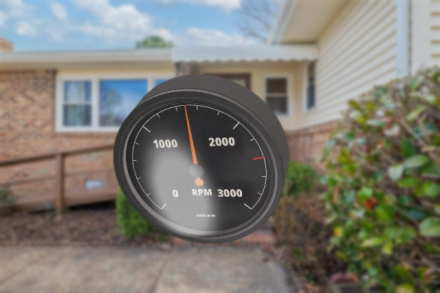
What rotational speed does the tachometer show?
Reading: 1500 rpm
